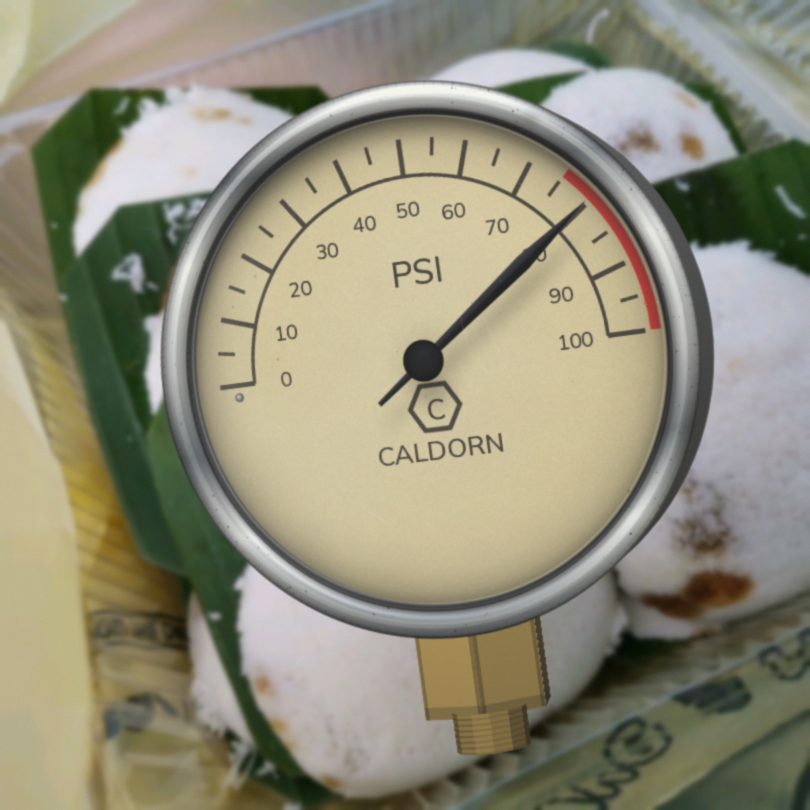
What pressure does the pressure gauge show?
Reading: 80 psi
